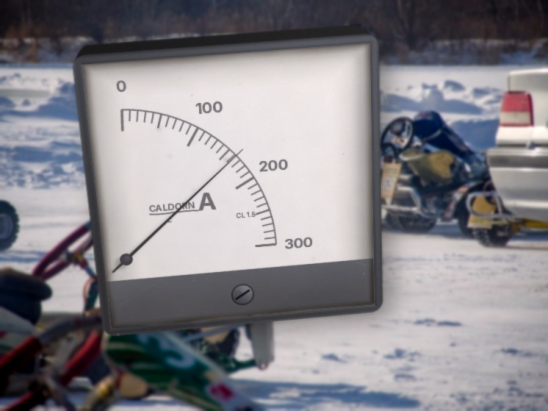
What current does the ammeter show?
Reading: 160 A
